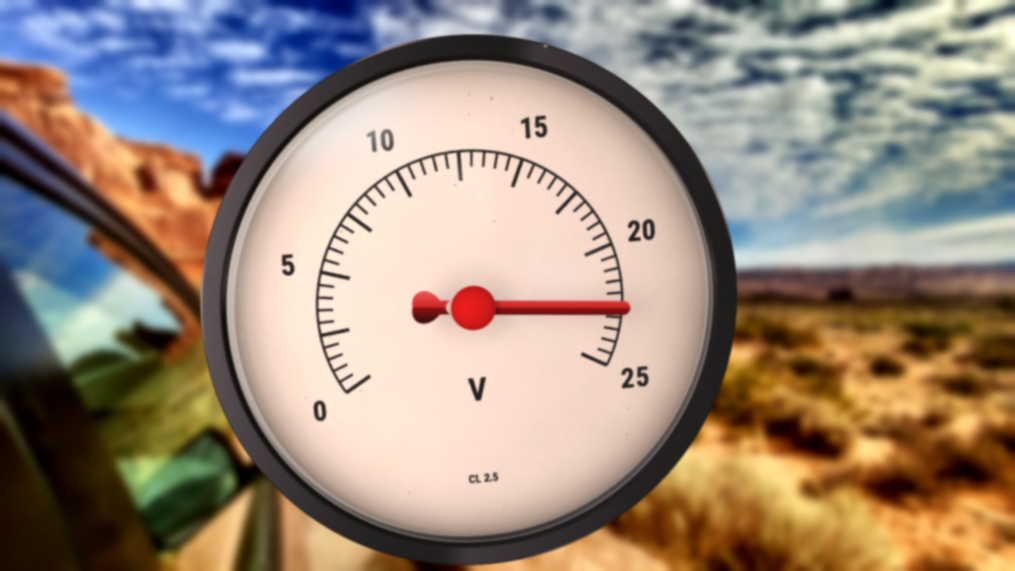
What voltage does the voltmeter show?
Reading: 22.5 V
